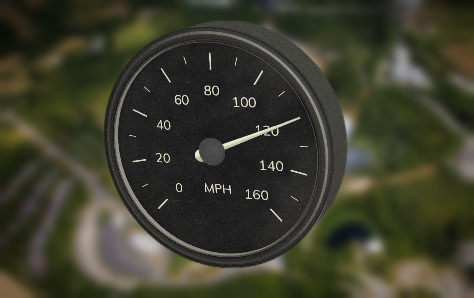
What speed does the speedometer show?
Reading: 120 mph
